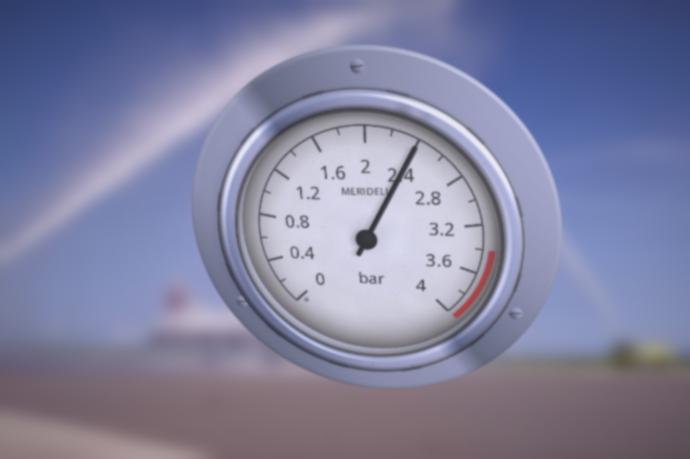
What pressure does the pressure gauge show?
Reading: 2.4 bar
